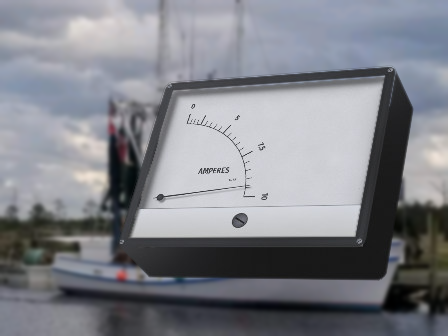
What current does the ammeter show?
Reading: 9.5 A
